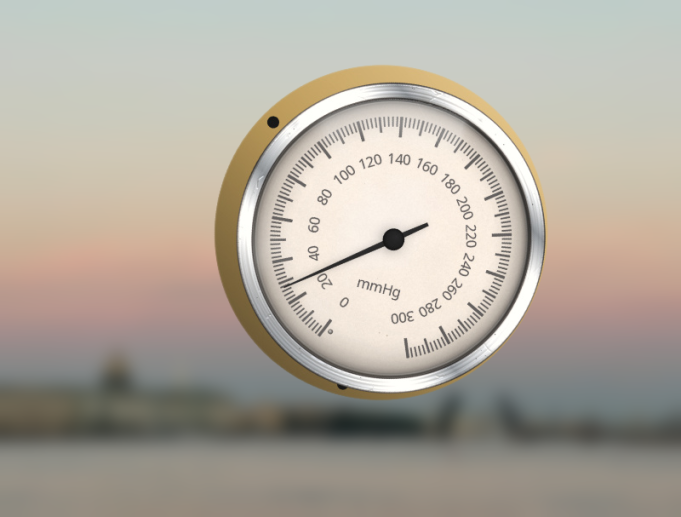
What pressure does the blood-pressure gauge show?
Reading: 28 mmHg
